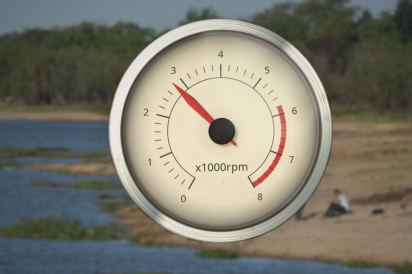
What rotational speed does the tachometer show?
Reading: 2800 rpm
